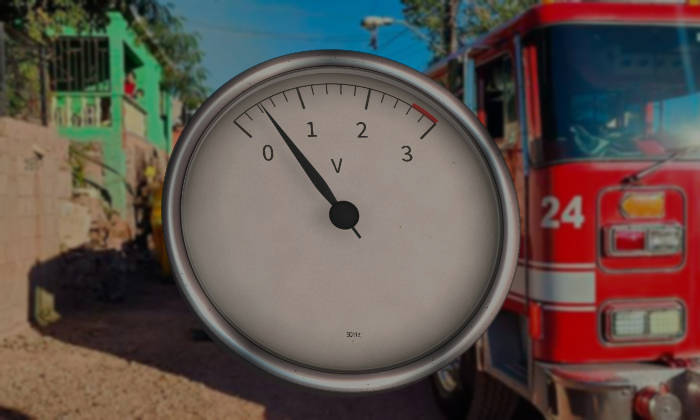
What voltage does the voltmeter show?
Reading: 0.4 V
